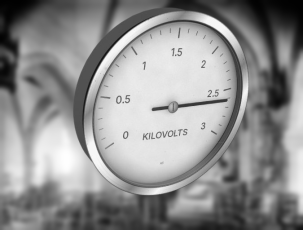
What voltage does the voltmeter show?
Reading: 2.6 kV
